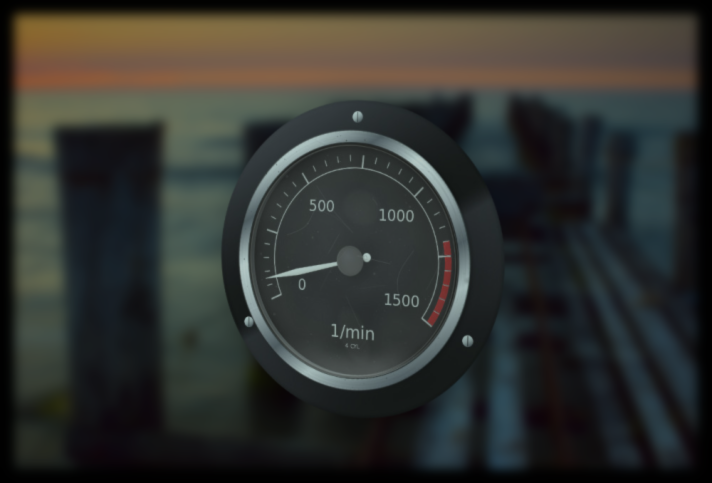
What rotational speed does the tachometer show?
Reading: 75 rpm
